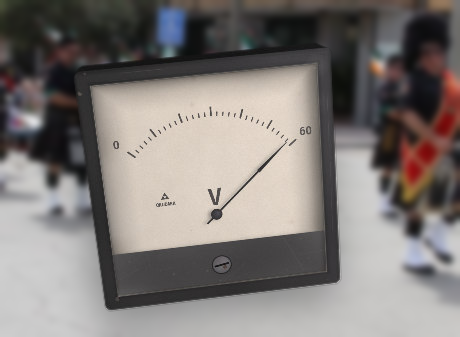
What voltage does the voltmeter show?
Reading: 58 V
